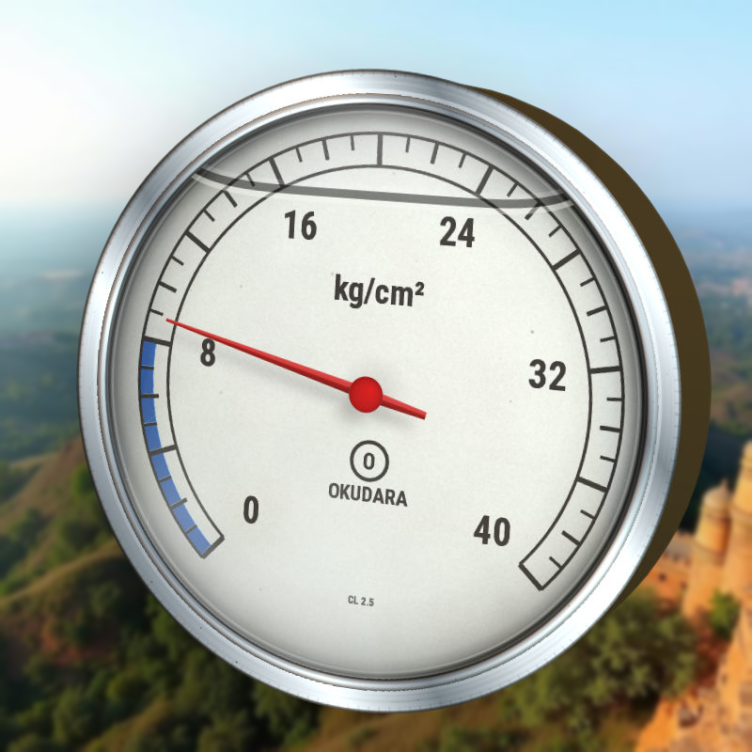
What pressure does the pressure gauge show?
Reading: 9 kg/cm²
